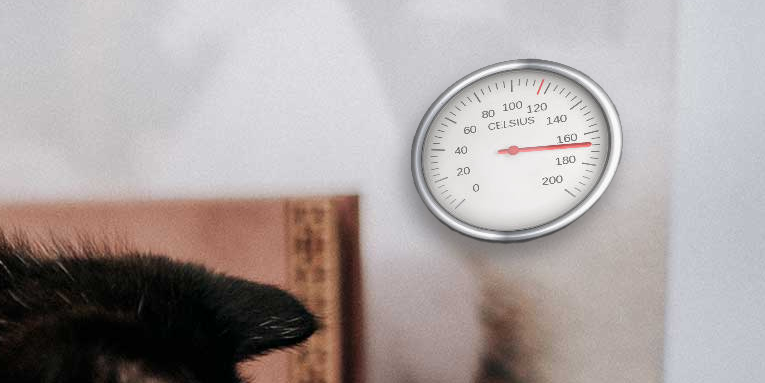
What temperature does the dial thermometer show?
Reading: 168 °C
